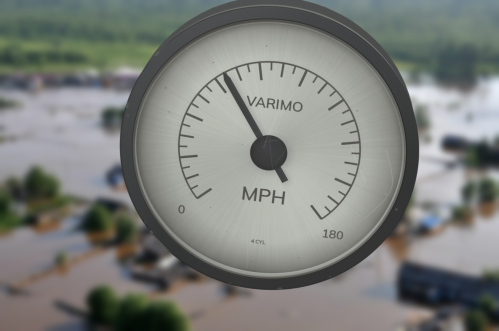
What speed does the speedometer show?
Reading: 65 mph
